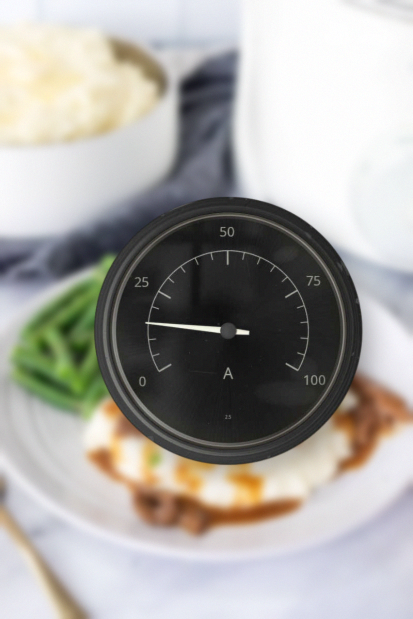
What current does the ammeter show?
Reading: 15 A
